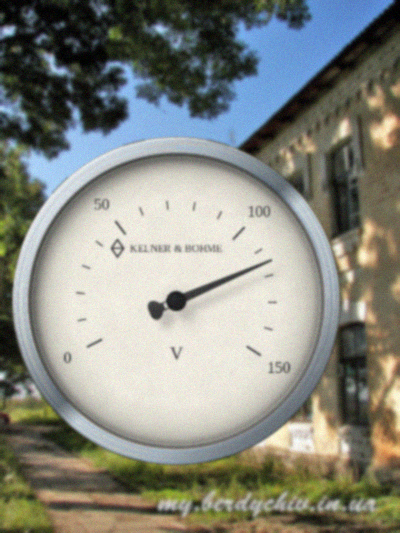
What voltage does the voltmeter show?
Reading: 115 V
